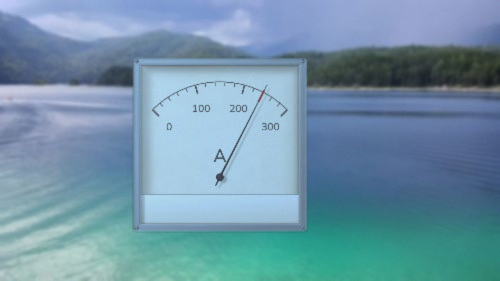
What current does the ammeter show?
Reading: 240 A
